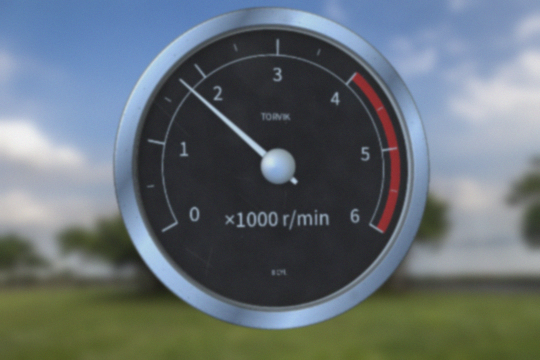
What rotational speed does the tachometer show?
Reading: 1750 rpm
